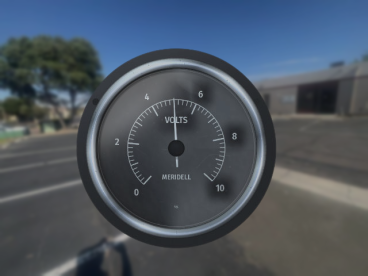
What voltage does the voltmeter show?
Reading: 5 V
